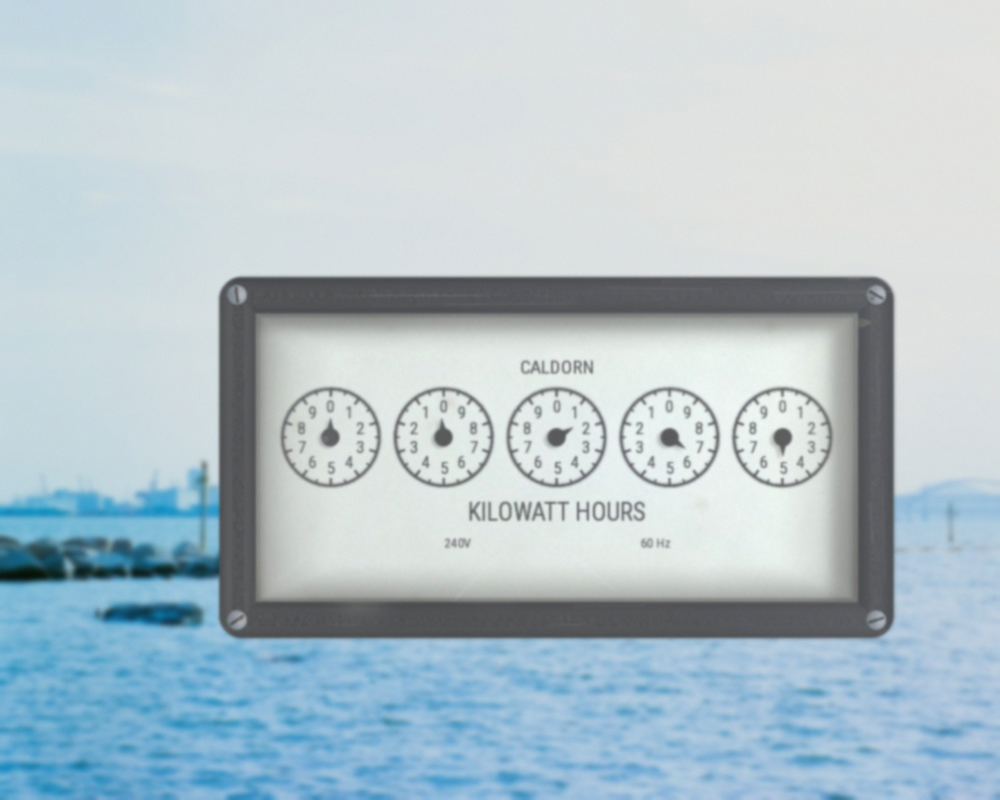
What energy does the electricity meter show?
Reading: 165 kWh
